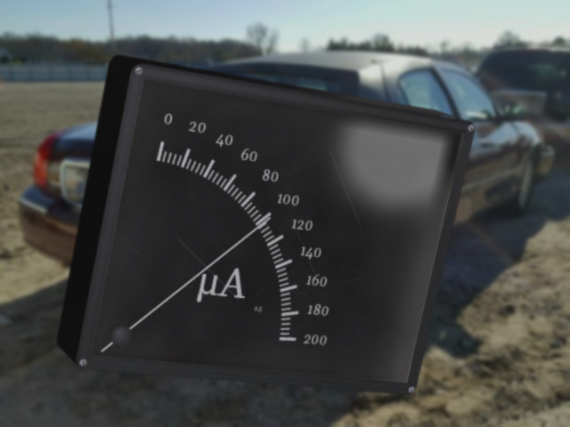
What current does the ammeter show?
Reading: 100 µA
